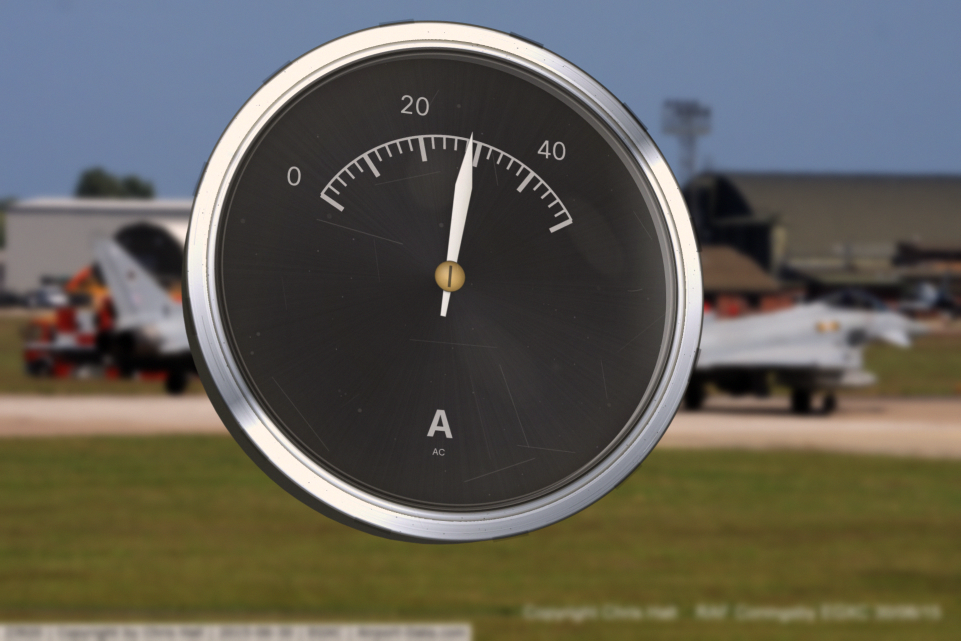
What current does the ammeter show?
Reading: 28 A
